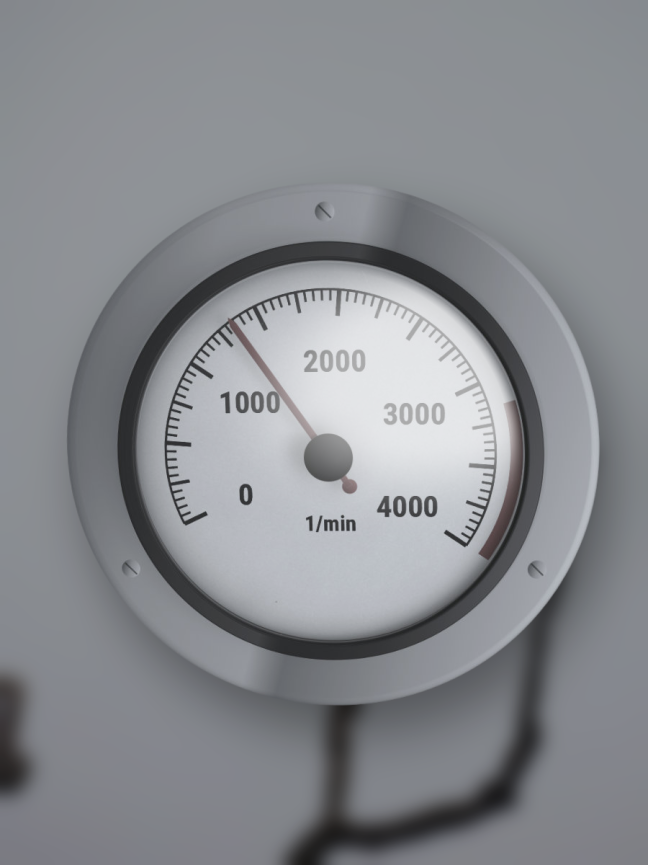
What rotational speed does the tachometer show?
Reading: 1350 rpm
